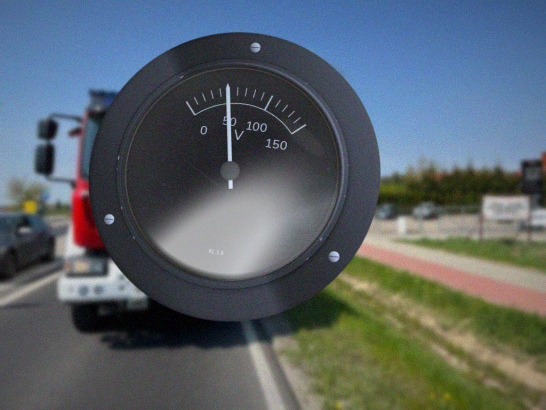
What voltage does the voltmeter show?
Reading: 50 V
